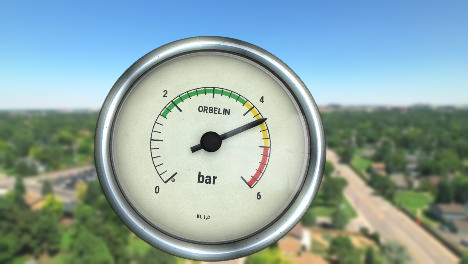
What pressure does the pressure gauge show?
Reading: 4.4 bar
